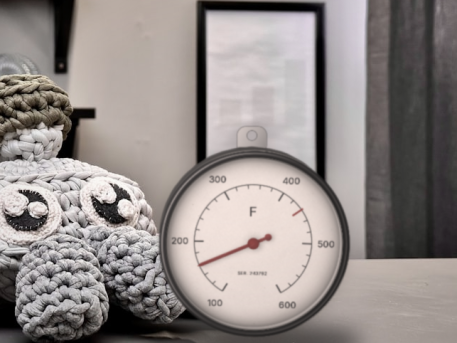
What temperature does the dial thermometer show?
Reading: 160 °F
